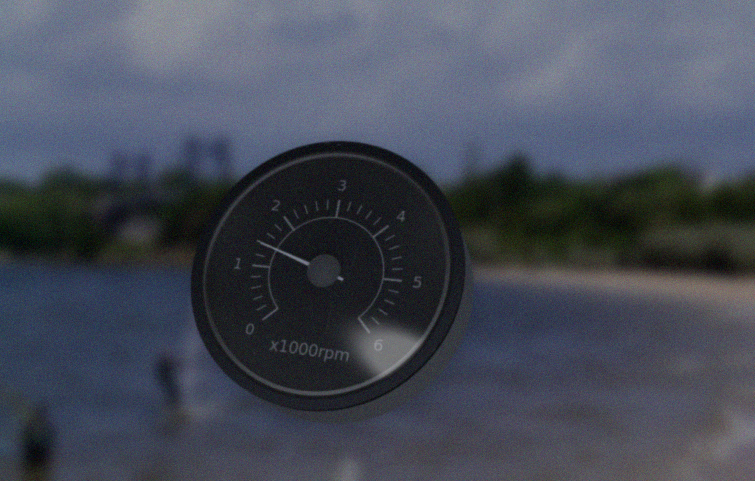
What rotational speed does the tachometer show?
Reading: 1400 rpm
